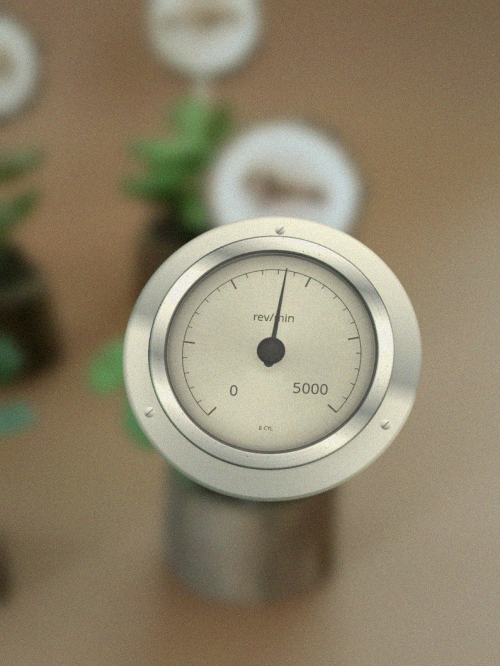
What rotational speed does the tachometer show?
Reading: 2700 rpm
